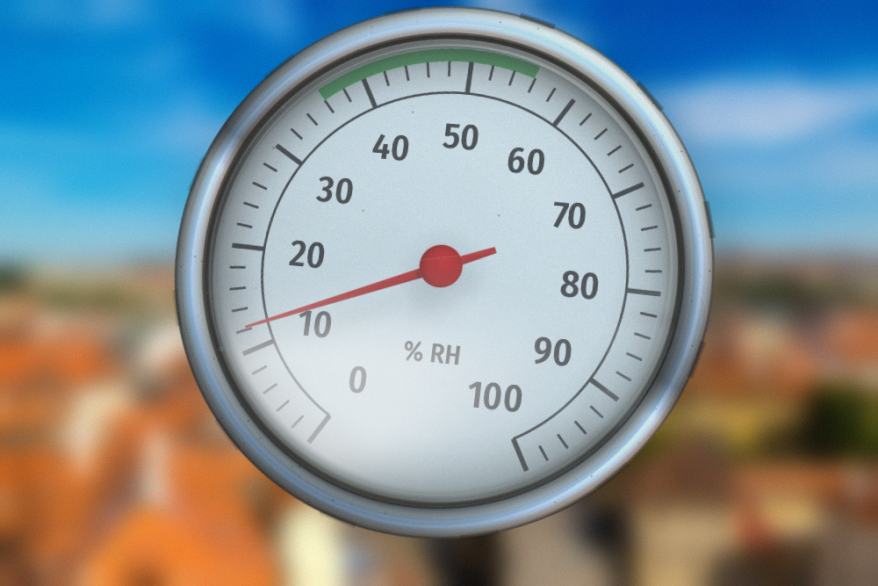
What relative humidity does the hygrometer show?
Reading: 12 %
